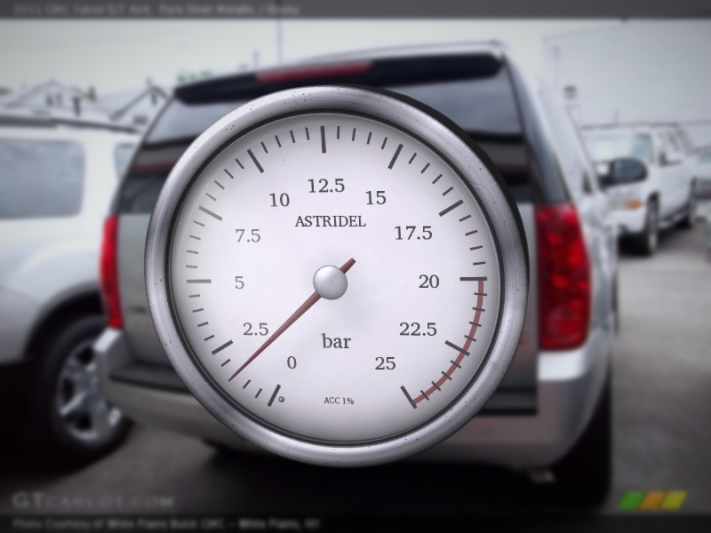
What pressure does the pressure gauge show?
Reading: 1.5 bar
